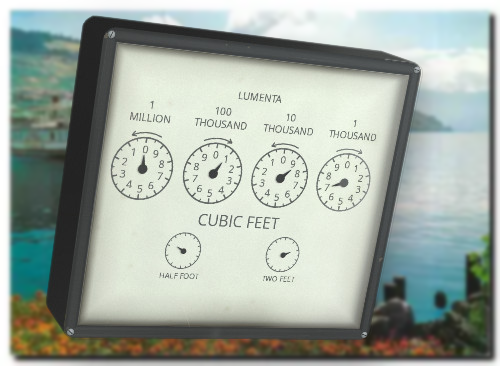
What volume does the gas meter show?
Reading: 8700 ft³
